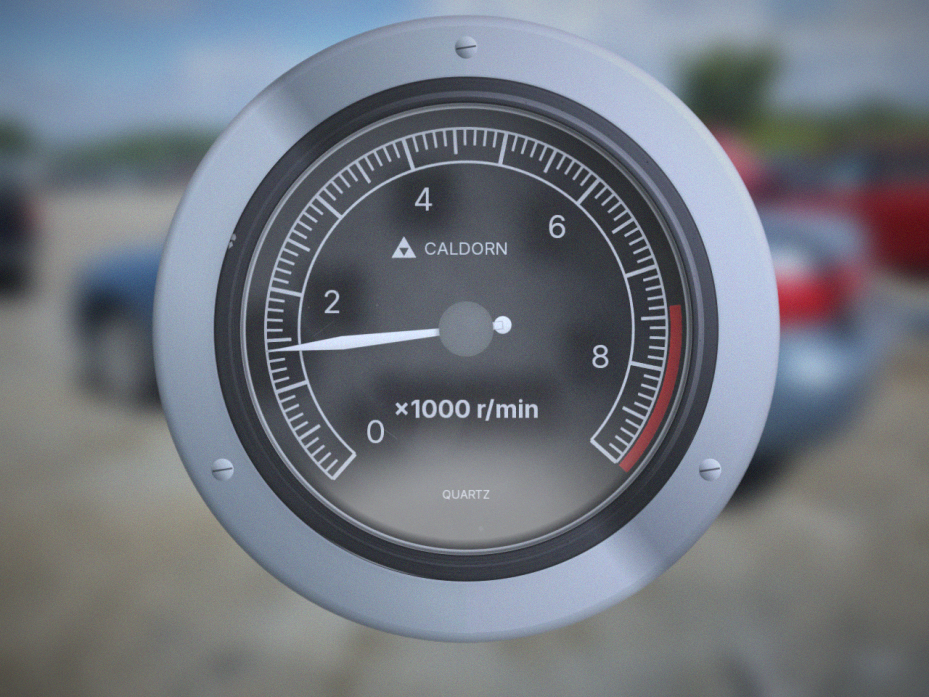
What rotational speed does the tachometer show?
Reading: 1400 rpm
